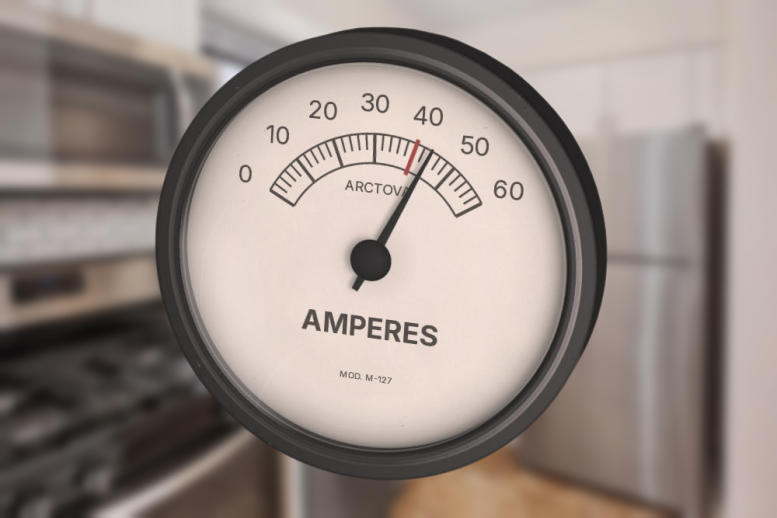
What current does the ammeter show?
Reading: 44 A
